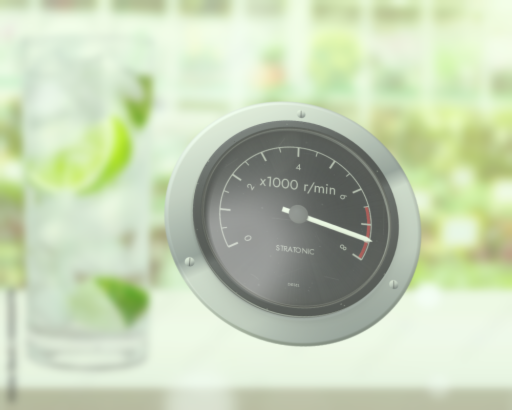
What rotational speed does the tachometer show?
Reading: 7500 rpm
